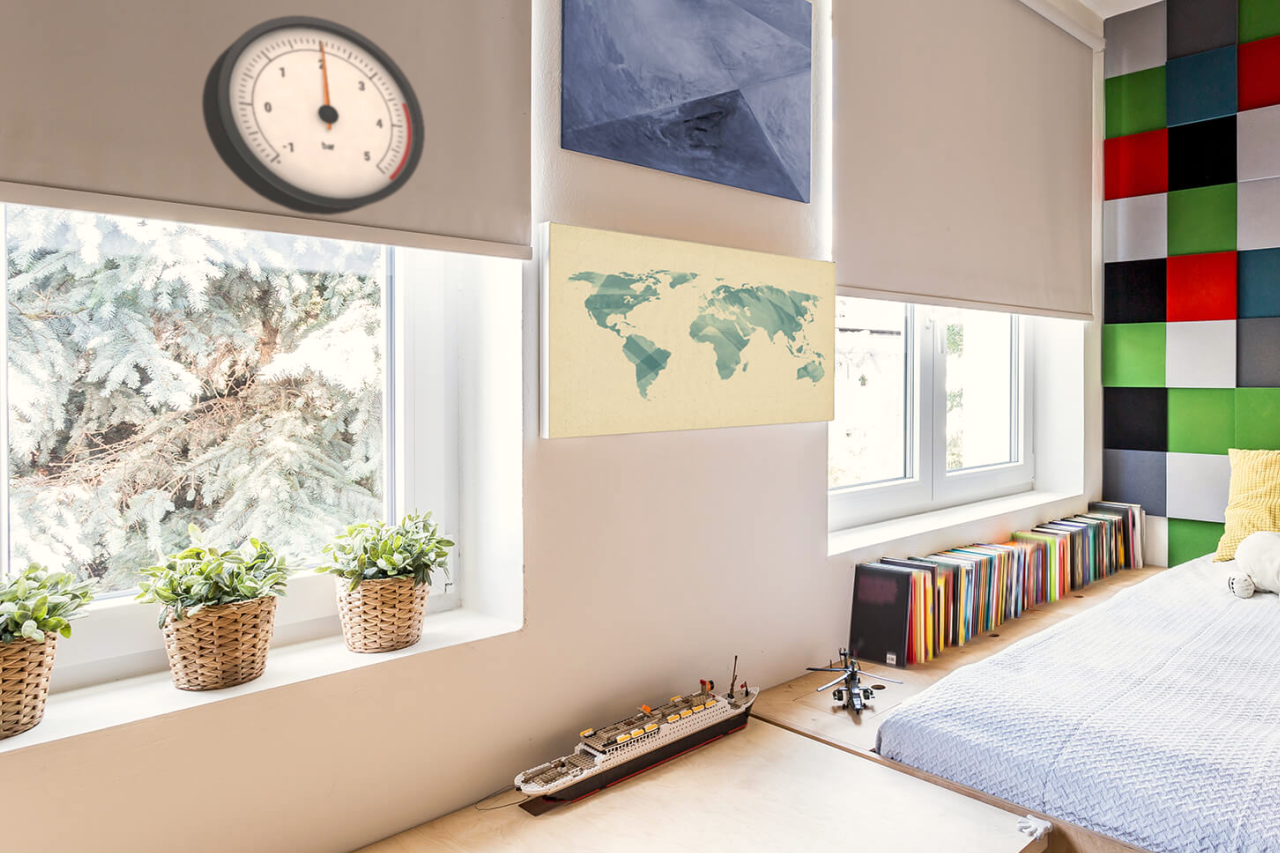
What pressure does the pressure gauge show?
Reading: 2 bar
